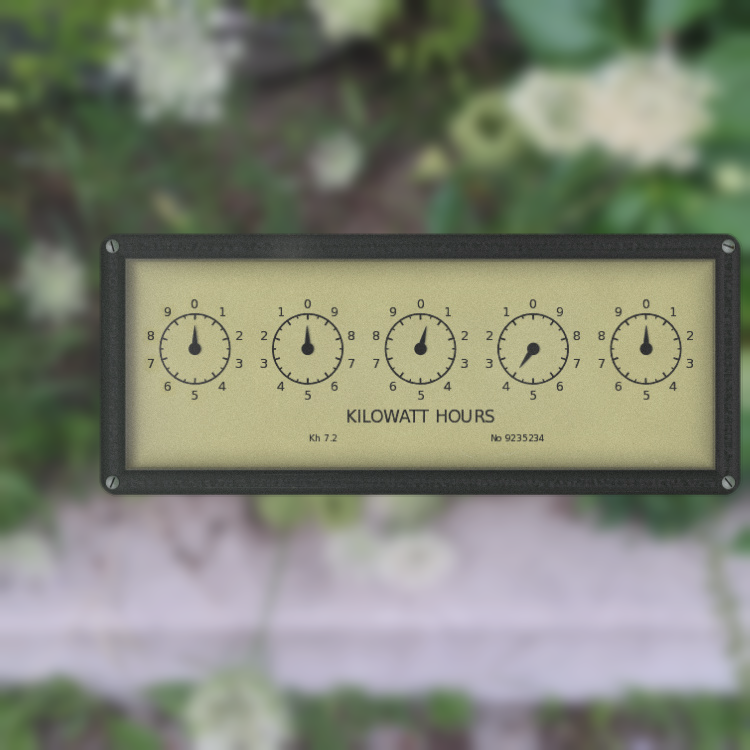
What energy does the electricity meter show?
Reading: 40 kWh
